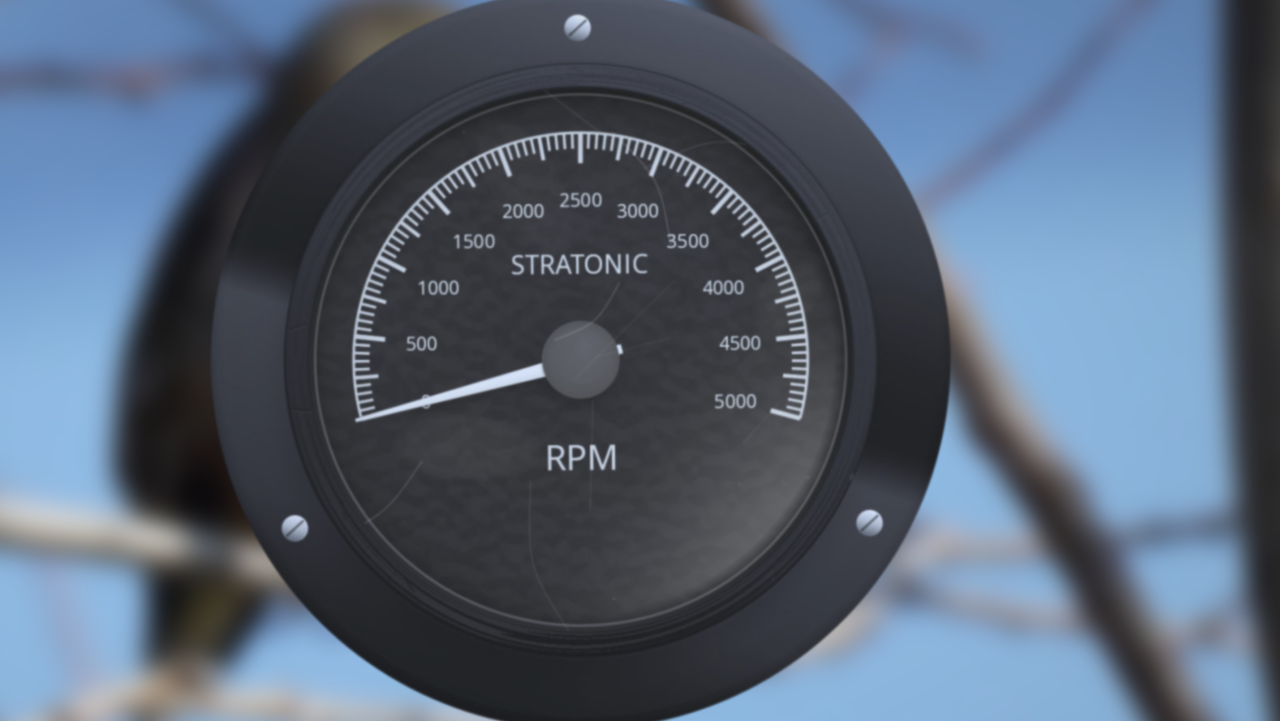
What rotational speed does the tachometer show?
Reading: 0 rpm
